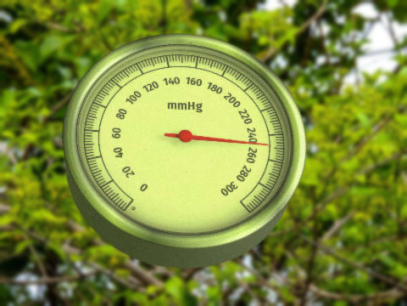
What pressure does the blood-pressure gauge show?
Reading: 250 mmHg
